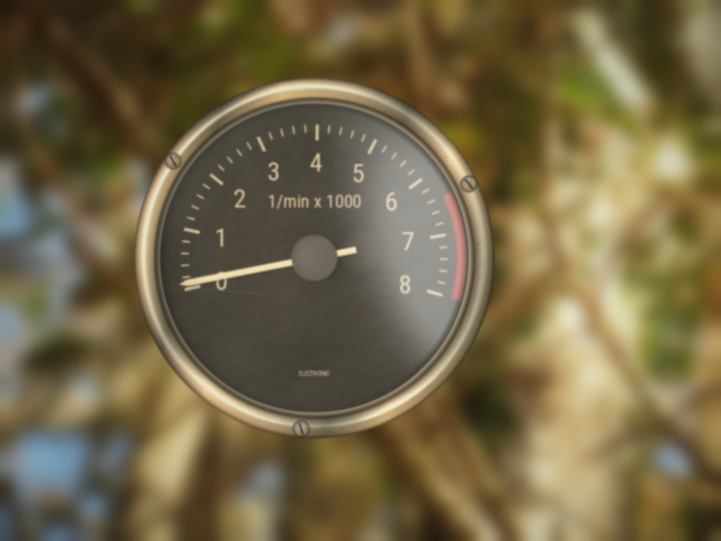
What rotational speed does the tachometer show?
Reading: 100 rpm
